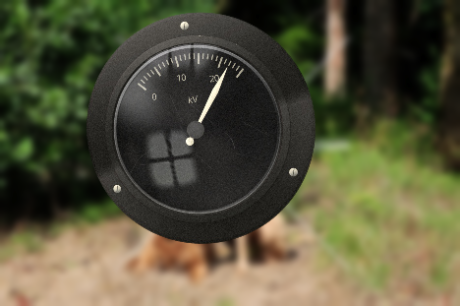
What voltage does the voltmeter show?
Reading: 22 kV
